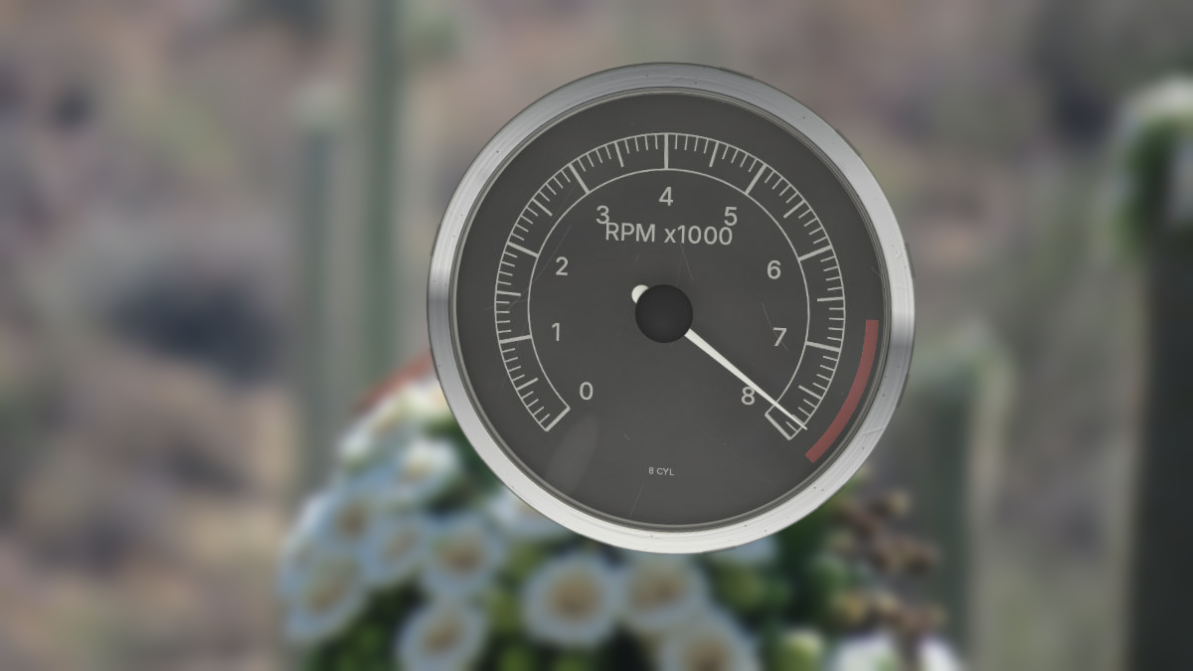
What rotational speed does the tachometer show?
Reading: 7800 rpm
